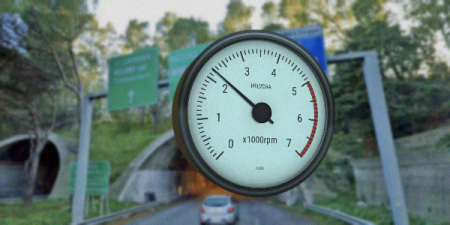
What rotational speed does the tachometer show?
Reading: 2200 rpm
